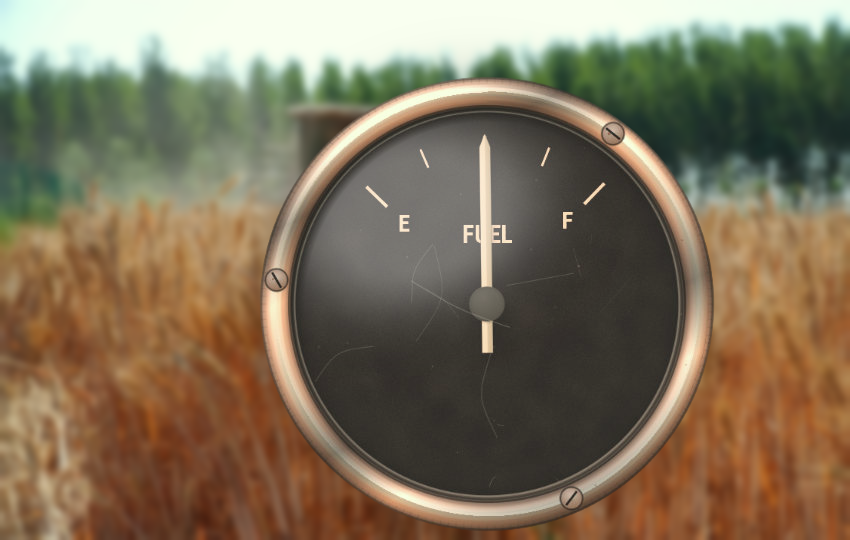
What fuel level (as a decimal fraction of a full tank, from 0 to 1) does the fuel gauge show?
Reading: 0.5
